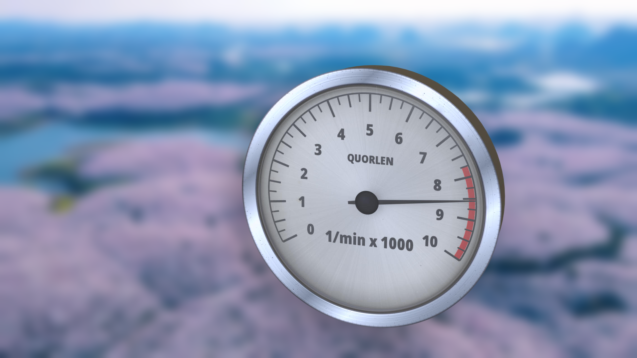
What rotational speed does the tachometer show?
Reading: 8500 rpm
